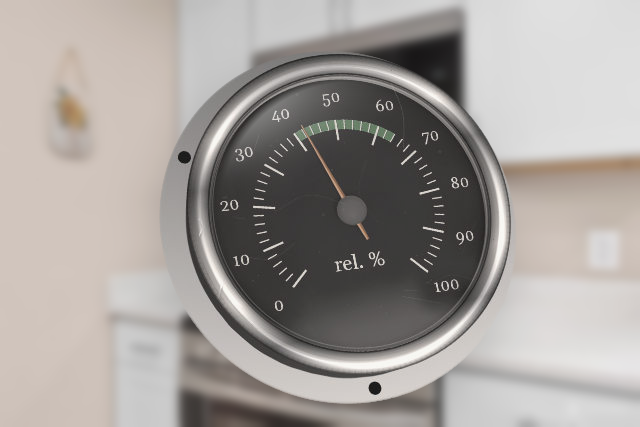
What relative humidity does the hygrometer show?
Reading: 42 %
